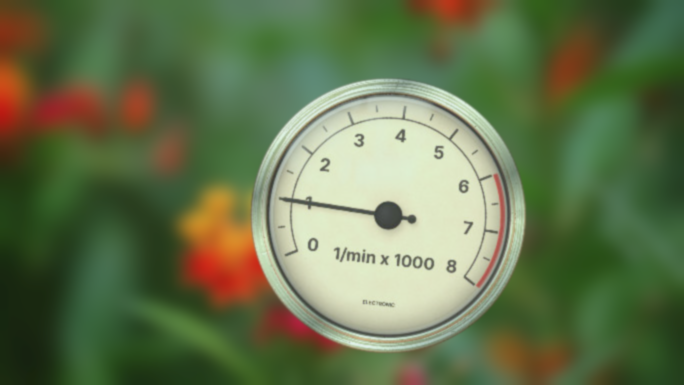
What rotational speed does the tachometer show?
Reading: 1000 rpm
